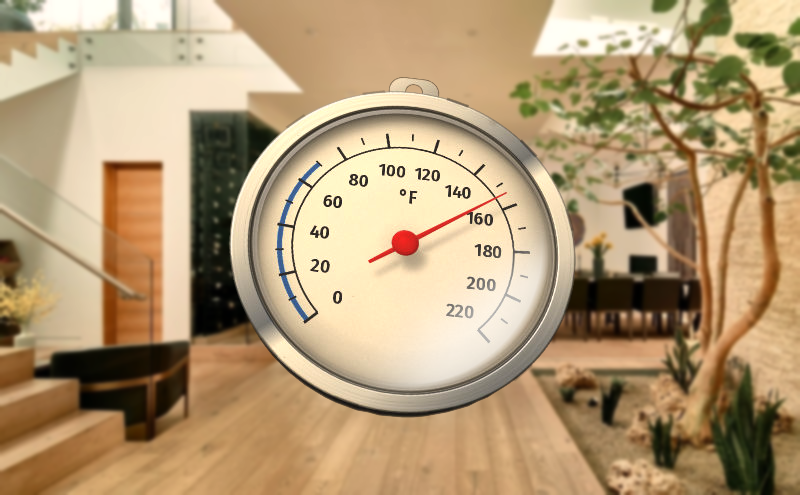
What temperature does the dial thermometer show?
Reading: 155 °F
